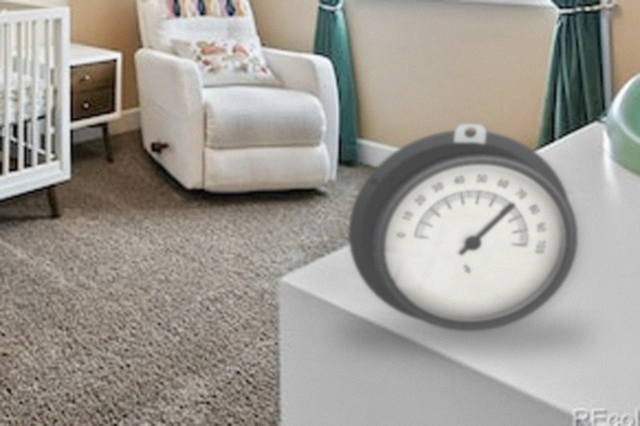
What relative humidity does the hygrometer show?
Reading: 70 %
